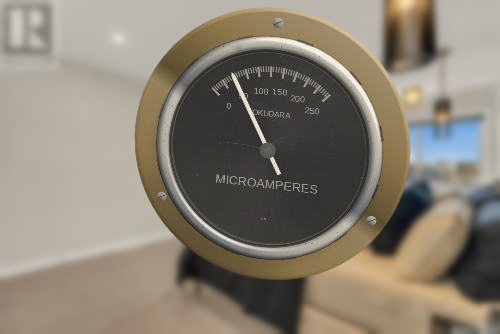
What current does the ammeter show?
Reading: 50 µA
